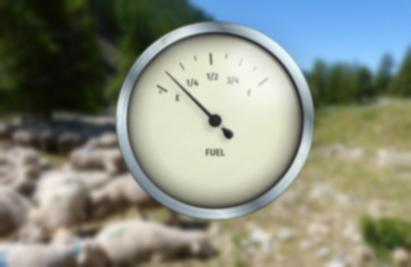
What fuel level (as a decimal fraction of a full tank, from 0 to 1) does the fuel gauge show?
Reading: 0.125
